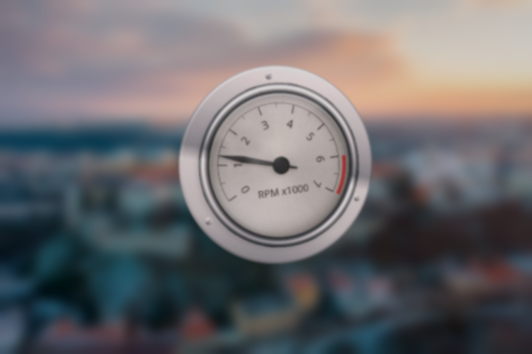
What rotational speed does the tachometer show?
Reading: 1250 rpm
